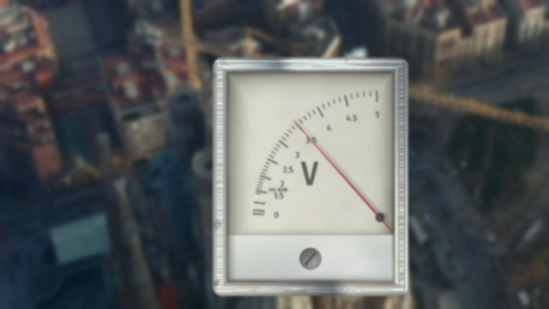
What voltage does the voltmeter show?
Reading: 3.5 V
